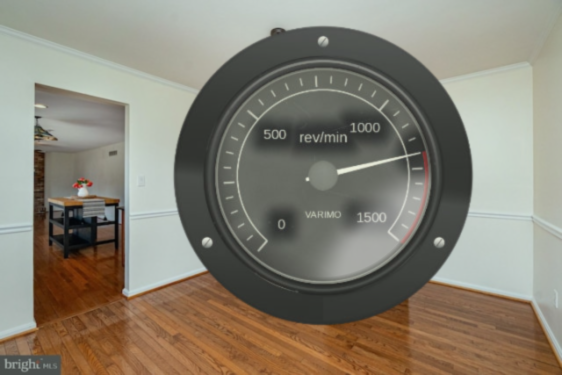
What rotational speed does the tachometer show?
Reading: 1200 rpm
